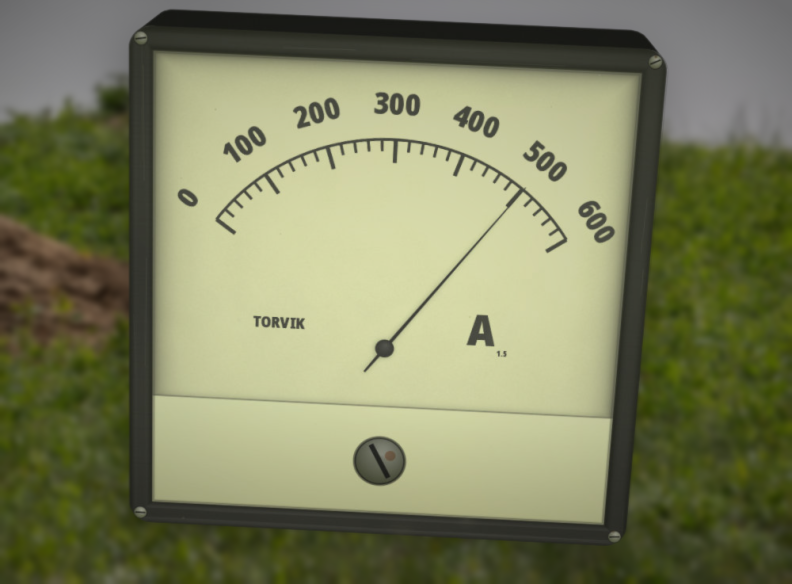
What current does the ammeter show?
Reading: 500 A
